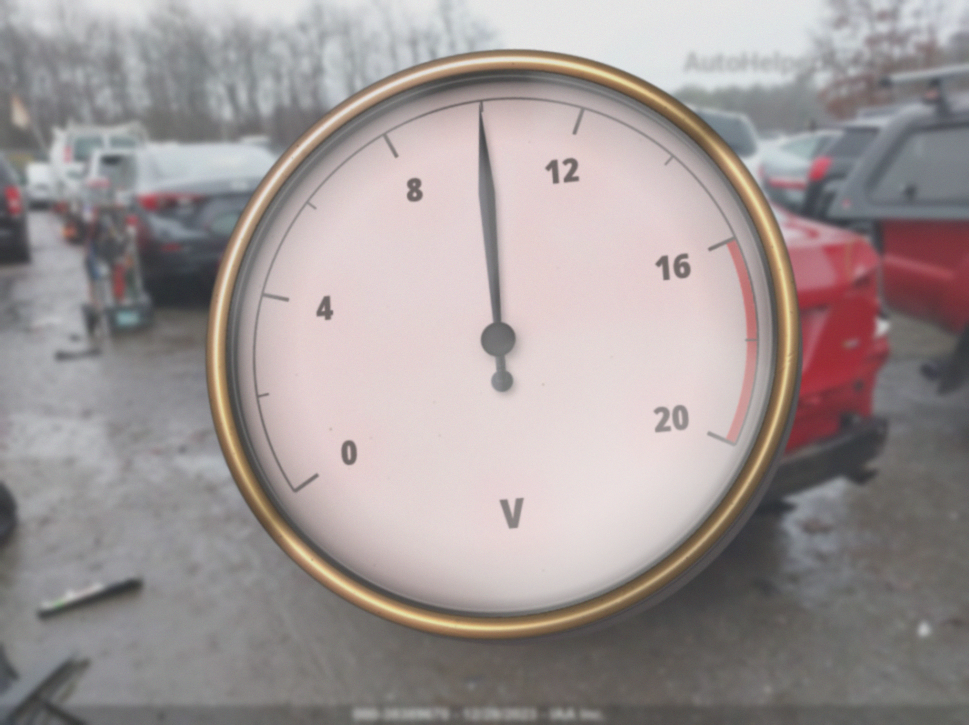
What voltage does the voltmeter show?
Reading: 10 V
